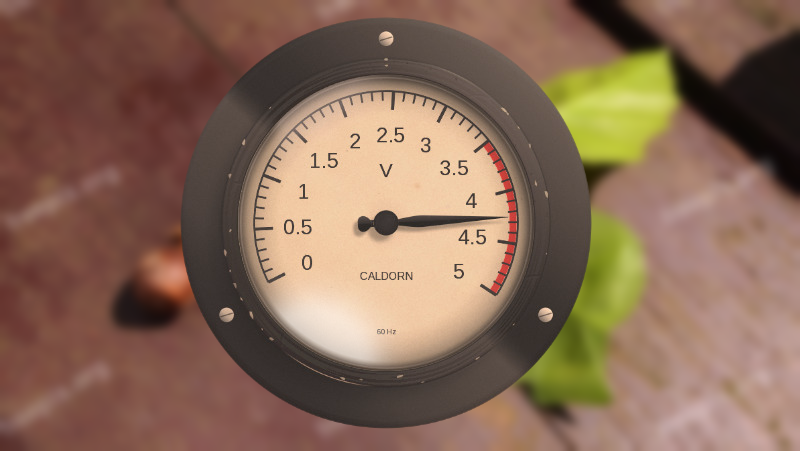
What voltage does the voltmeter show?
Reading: 4.25 V
